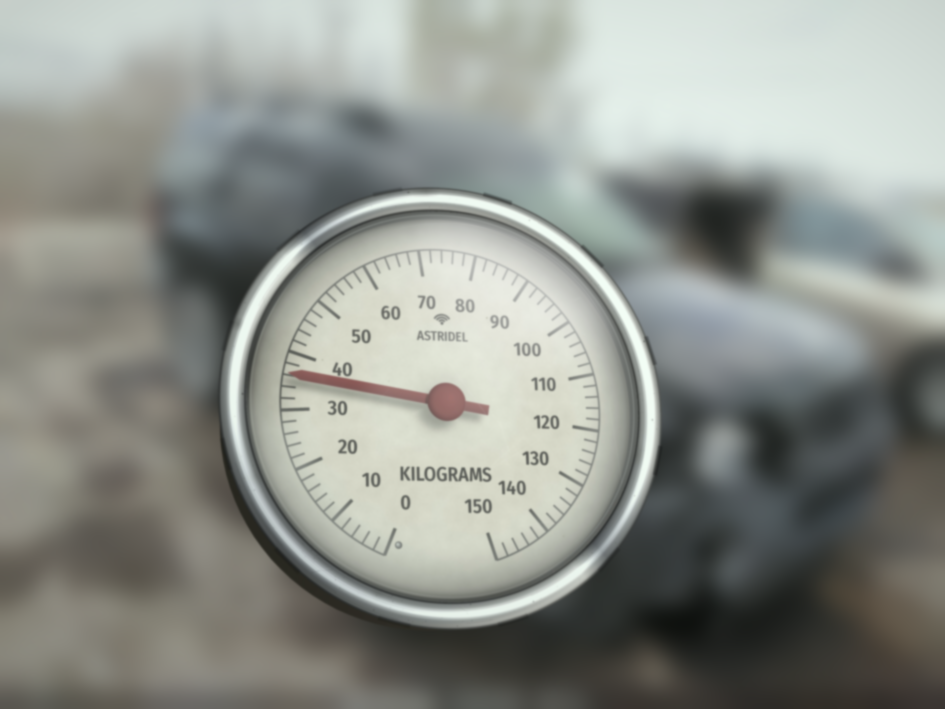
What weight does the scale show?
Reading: 36 kg
